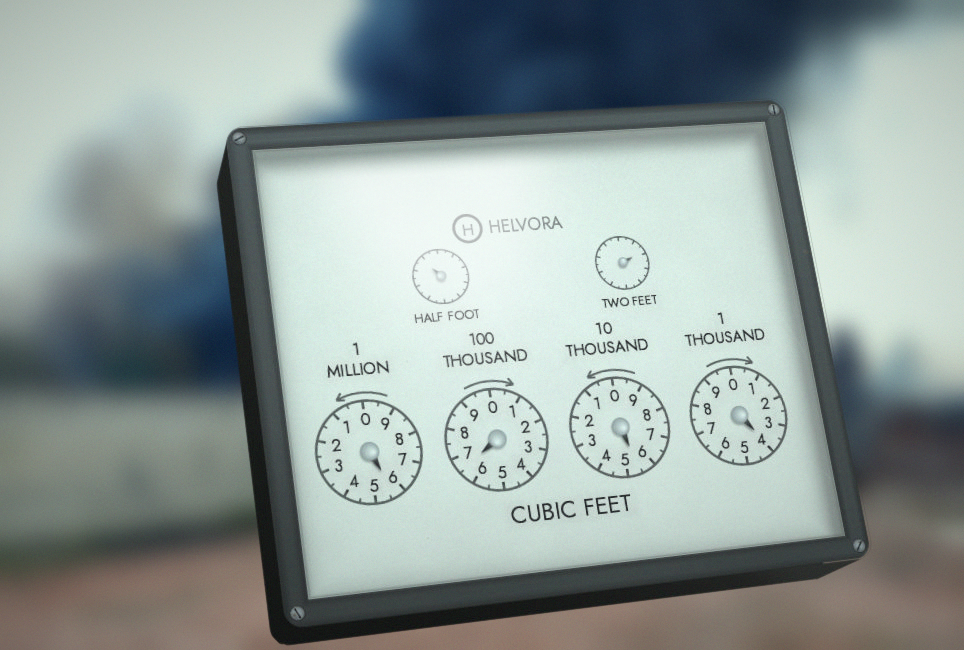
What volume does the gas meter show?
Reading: 565400 ft³
